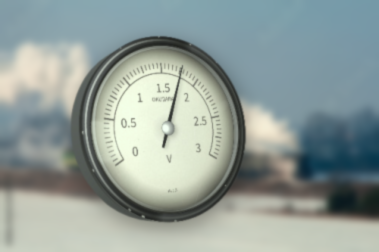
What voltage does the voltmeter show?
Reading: 1.75 V
